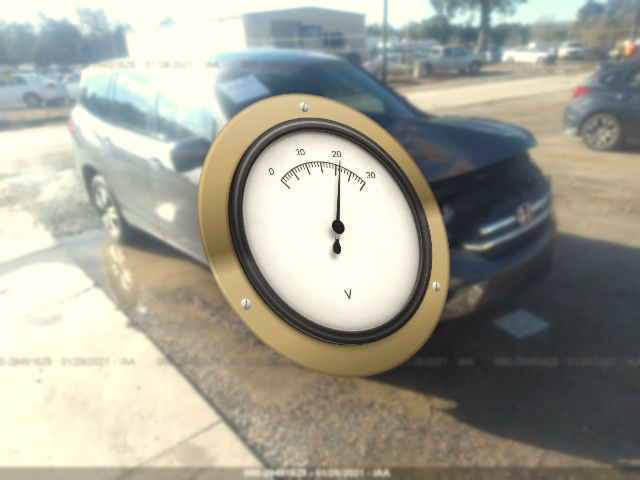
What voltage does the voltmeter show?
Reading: 20 V
